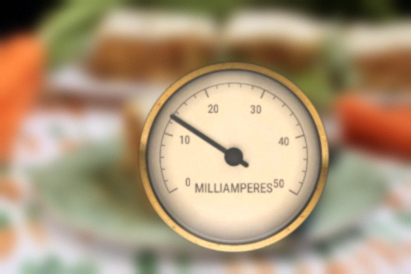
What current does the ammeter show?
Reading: 13 mA
